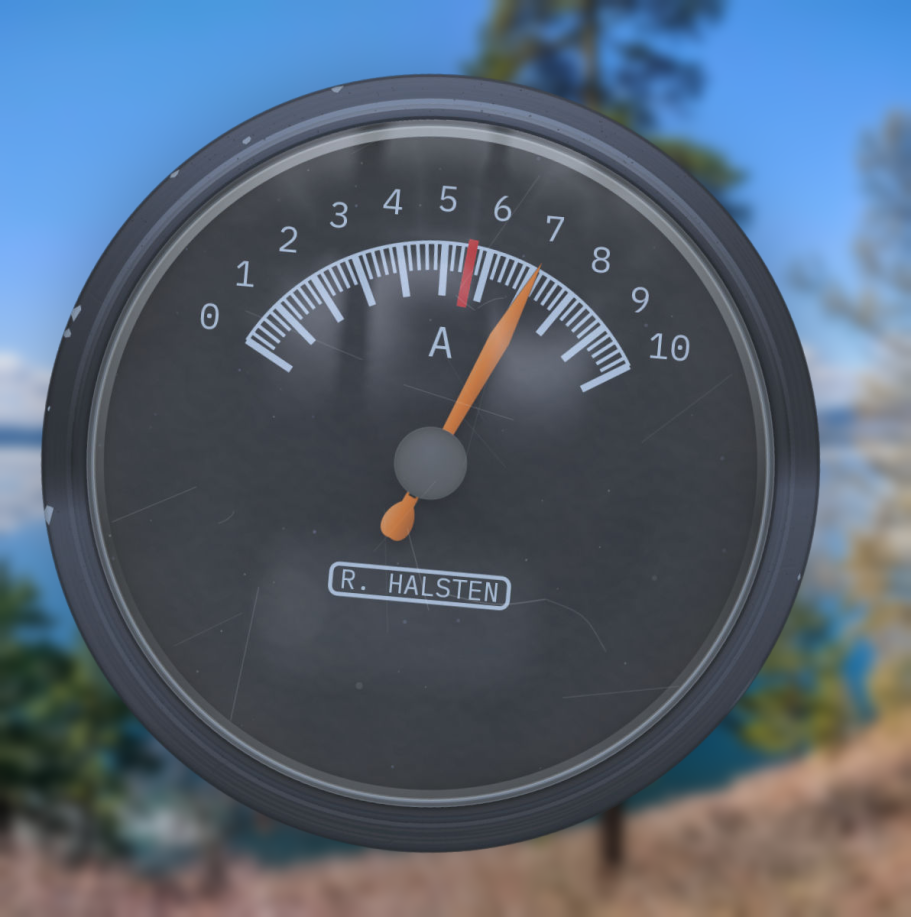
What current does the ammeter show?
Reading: 7.1 A
